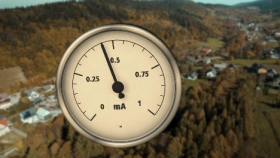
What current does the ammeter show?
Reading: 0.45 mA
